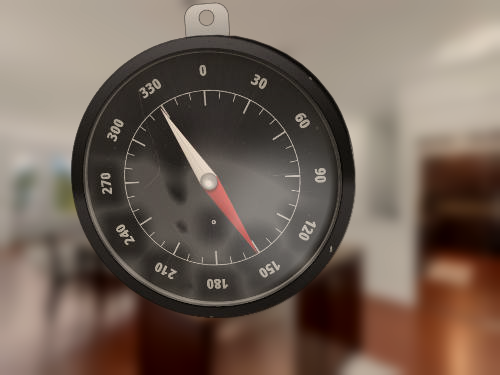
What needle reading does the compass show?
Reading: 150 °
